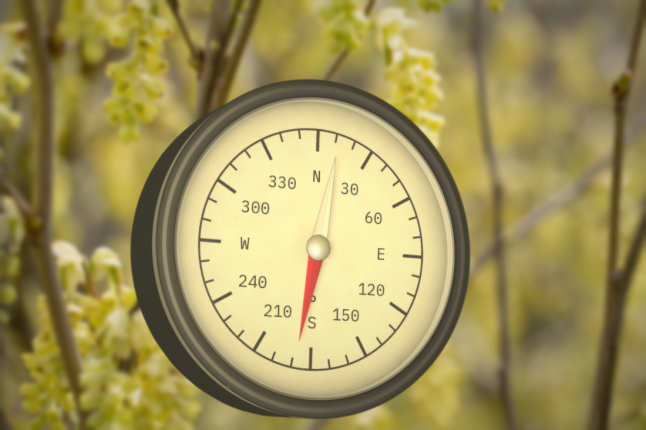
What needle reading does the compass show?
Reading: 190 °
